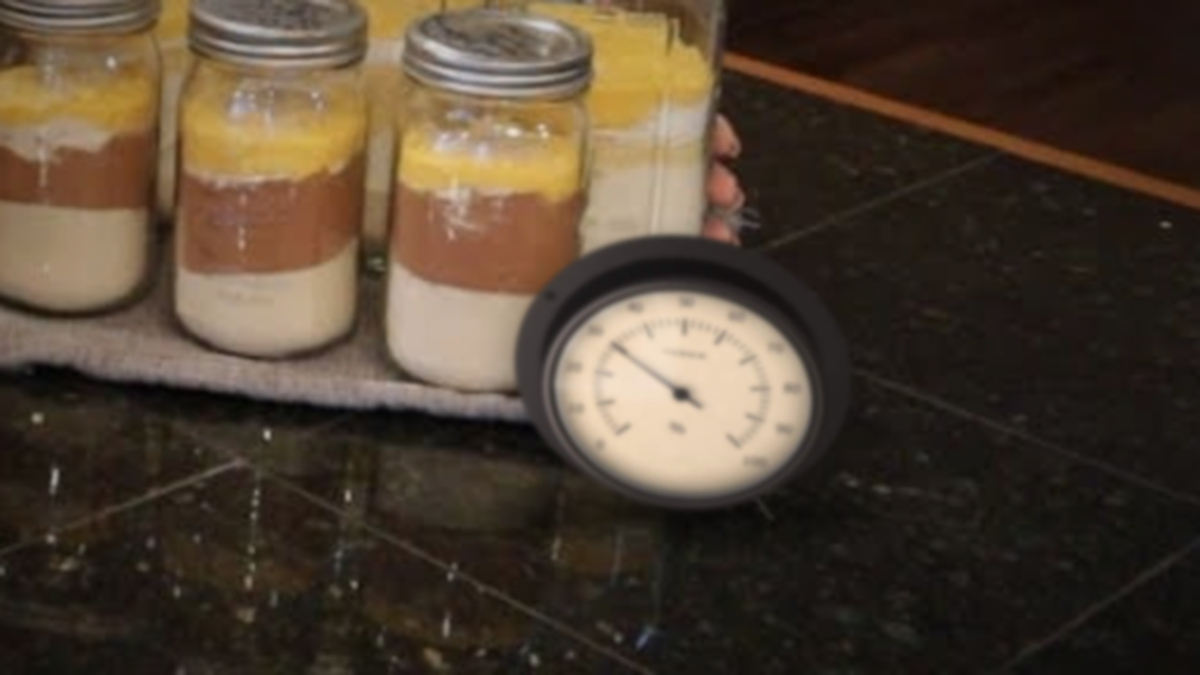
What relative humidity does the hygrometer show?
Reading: 30 %
